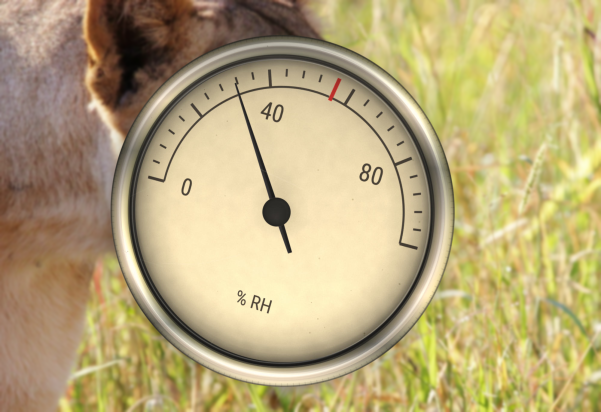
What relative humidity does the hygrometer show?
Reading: 32 %
